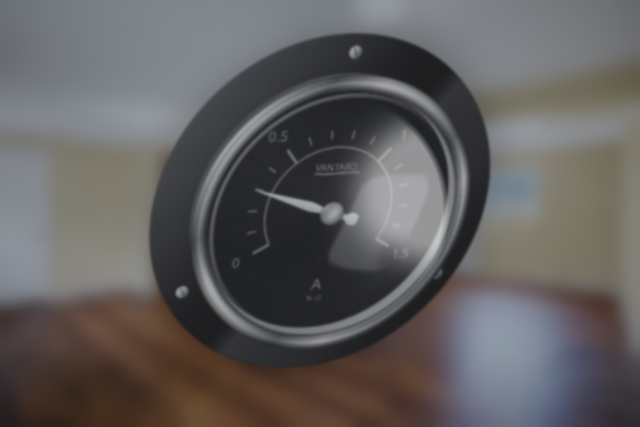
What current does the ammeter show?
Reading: 0.3 A
